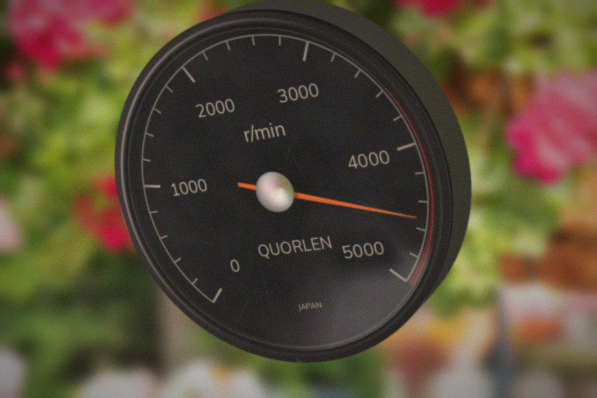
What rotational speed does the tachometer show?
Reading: 4500 rpm
